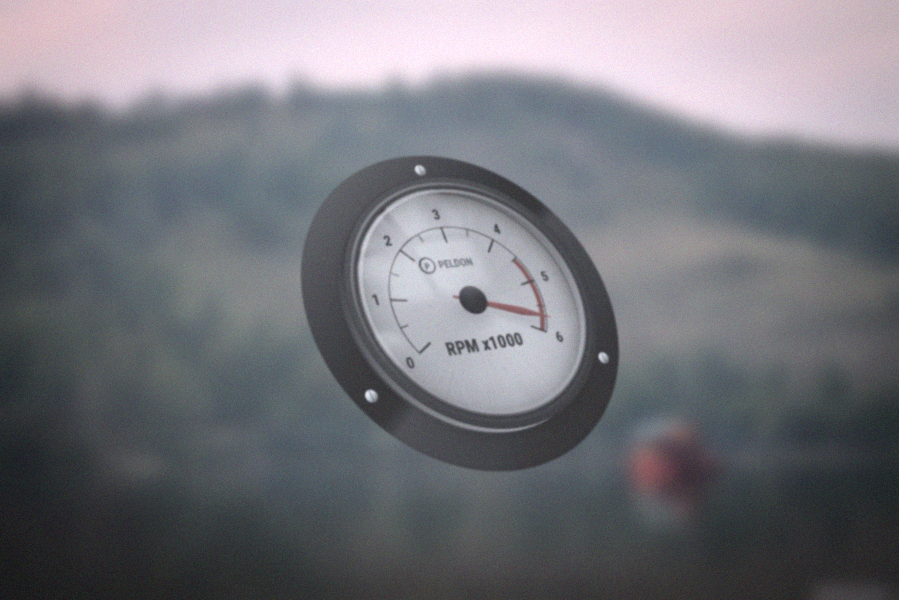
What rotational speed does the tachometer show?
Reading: 5750 rpm
